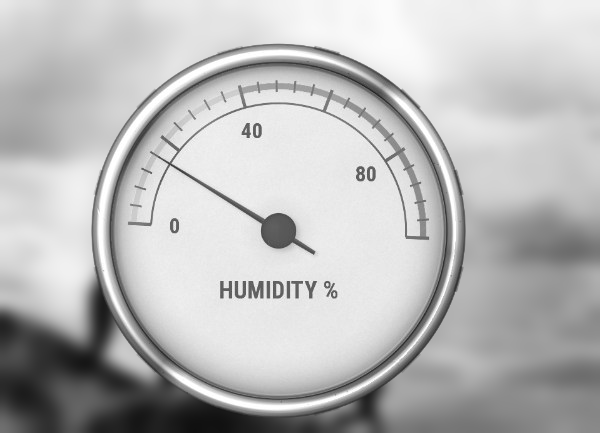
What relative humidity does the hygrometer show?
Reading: 16 %
